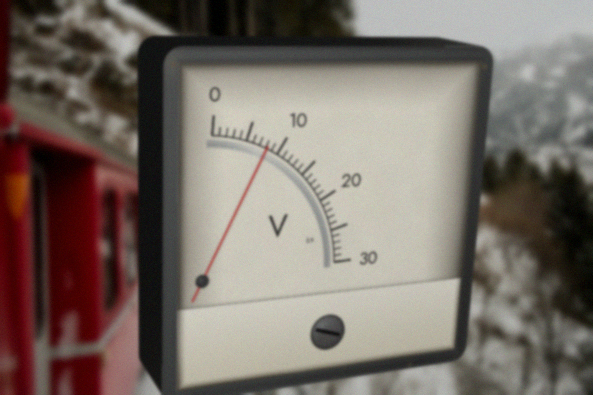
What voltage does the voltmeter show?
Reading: 8 V
